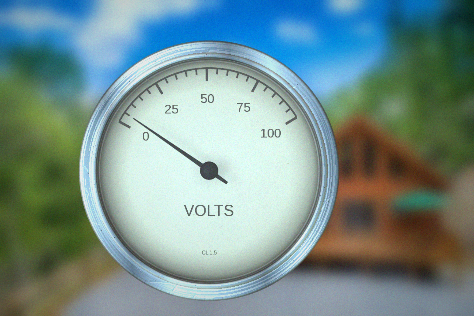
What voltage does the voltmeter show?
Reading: 5 V
